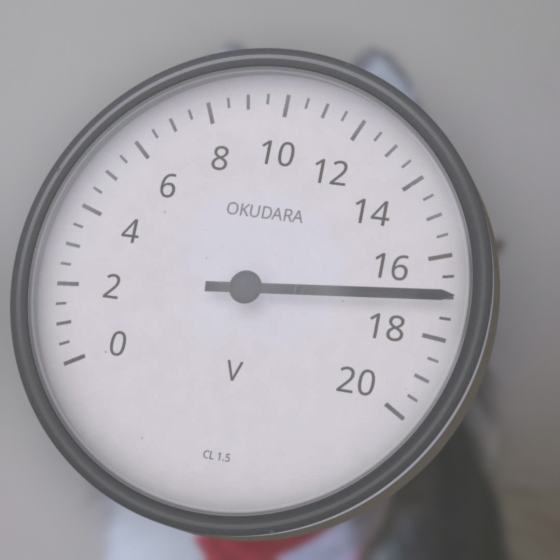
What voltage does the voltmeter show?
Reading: 17 V
